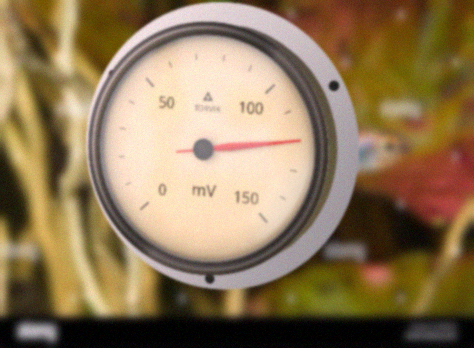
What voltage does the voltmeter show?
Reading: 120 mV
